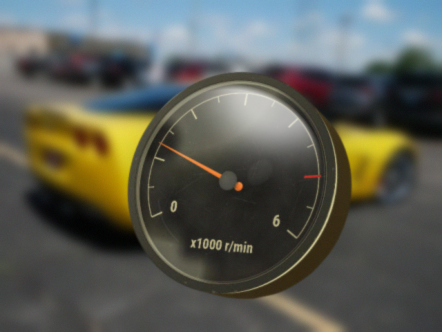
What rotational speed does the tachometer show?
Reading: 1250 rpm
